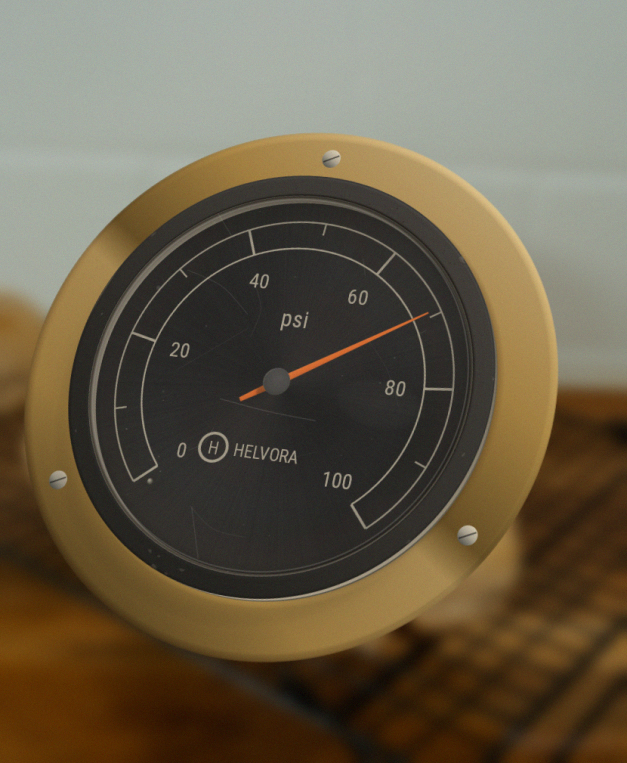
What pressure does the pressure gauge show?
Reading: 70 psi
